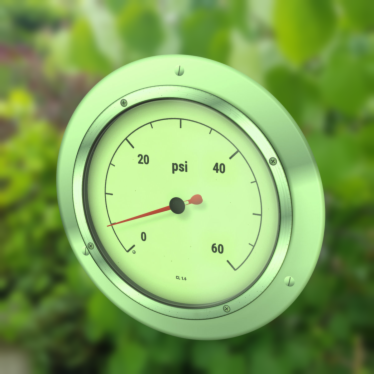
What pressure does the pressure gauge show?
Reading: 5 psi
